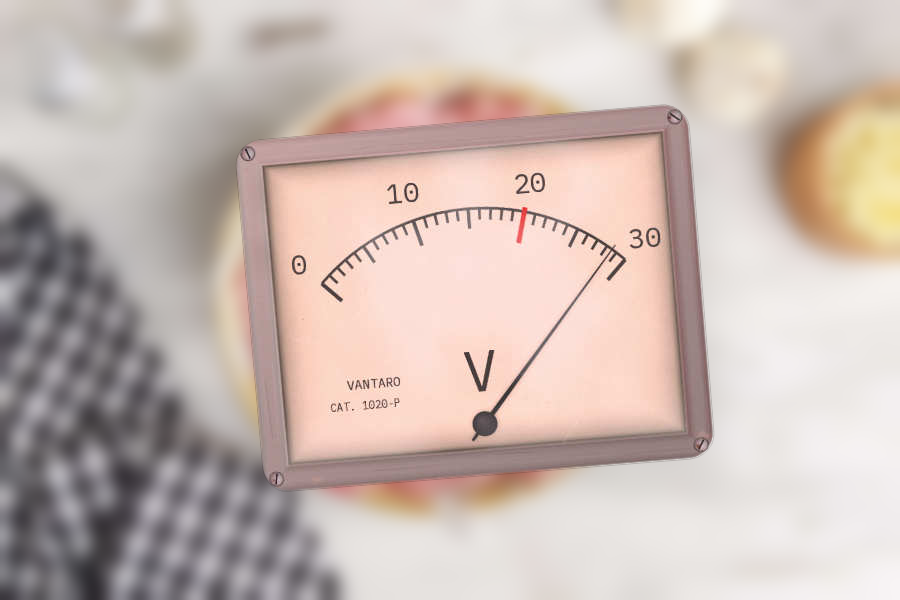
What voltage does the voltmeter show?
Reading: 28.5 V
